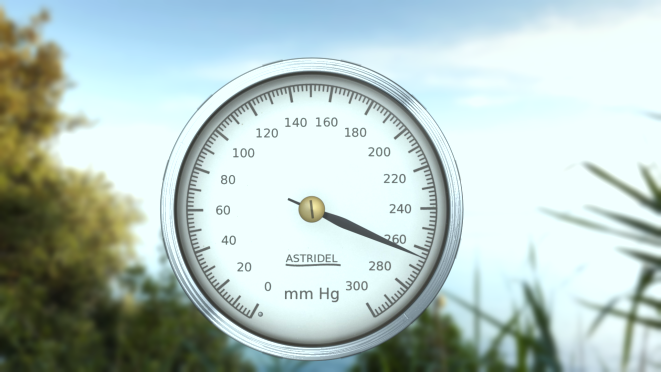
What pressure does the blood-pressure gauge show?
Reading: 264 mmHg
